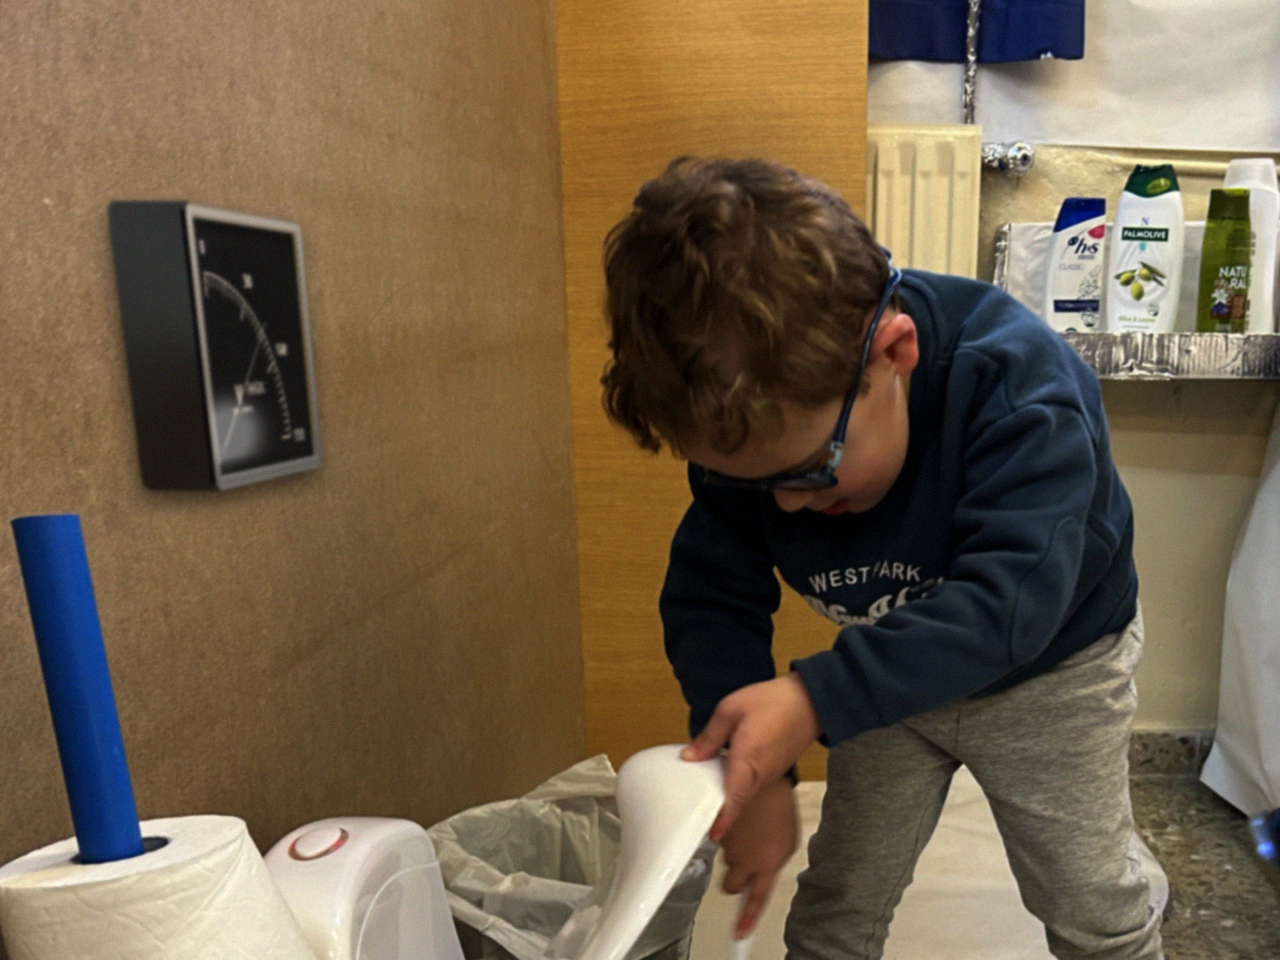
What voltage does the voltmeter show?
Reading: 75 V
